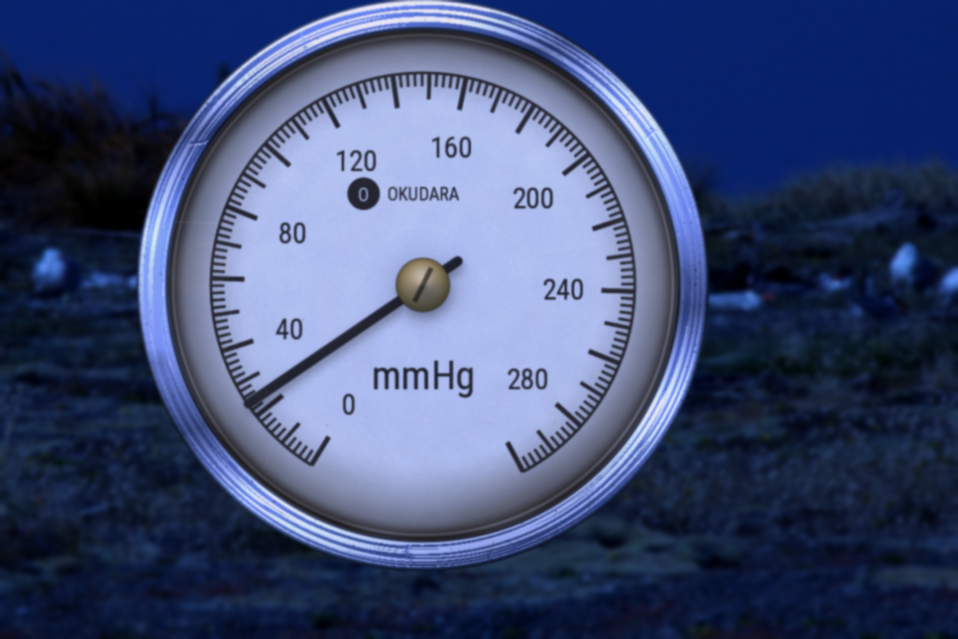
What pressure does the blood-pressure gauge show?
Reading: 24 mmHg
